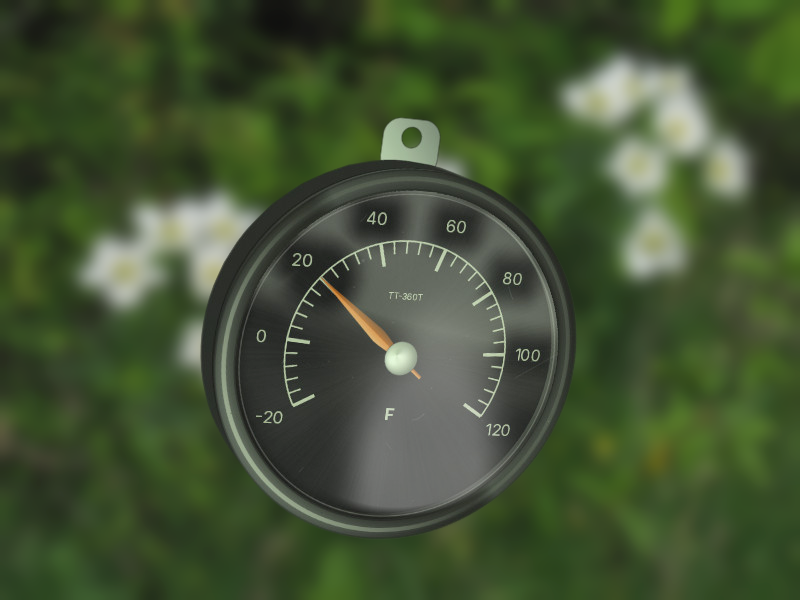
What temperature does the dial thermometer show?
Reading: 20 °F
